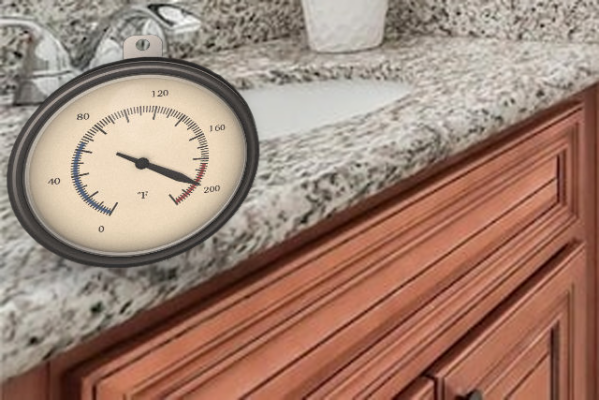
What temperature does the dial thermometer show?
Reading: 200 °F
